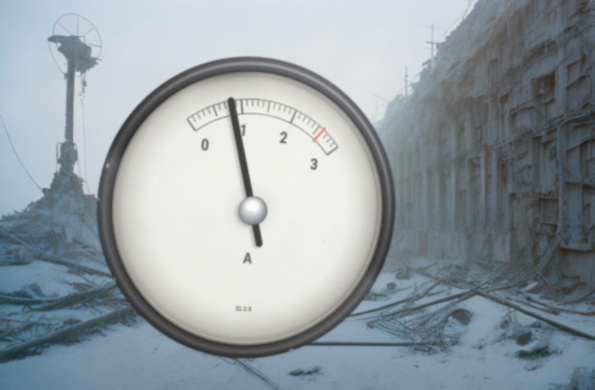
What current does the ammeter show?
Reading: 0.8 A
